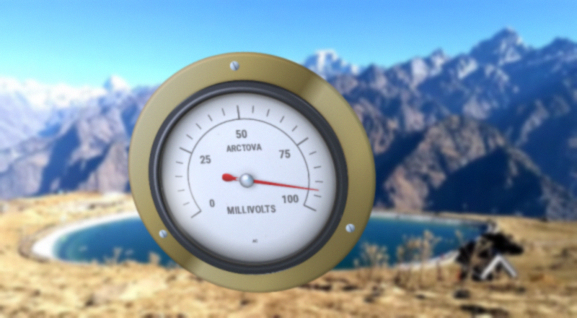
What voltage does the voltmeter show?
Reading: 92.5 mV
